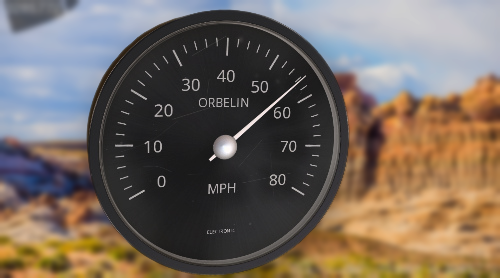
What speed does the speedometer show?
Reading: 56 mph
